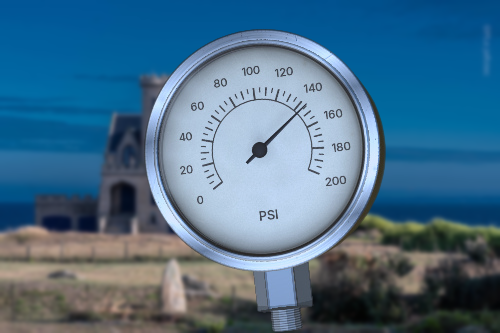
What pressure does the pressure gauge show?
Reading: 145 psi
